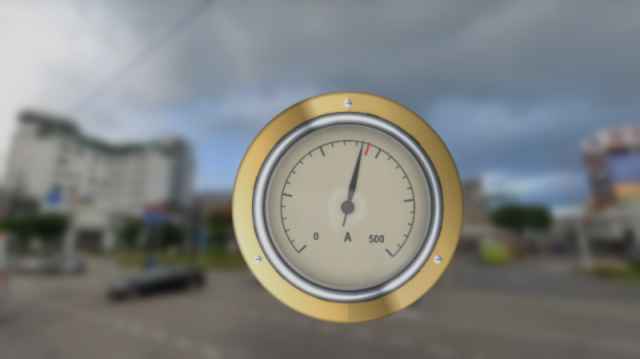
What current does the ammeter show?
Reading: 270 A
